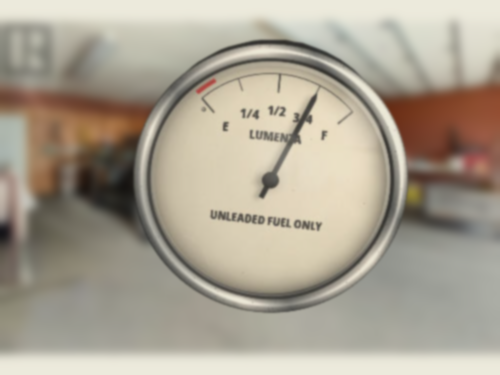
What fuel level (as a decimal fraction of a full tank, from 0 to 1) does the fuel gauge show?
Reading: 0.75
